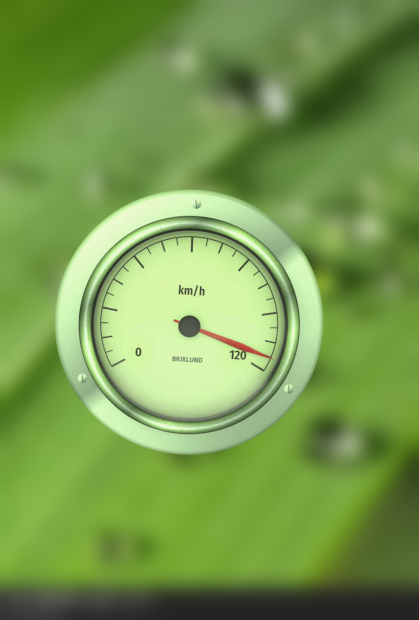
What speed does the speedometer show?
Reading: 115 km/h
